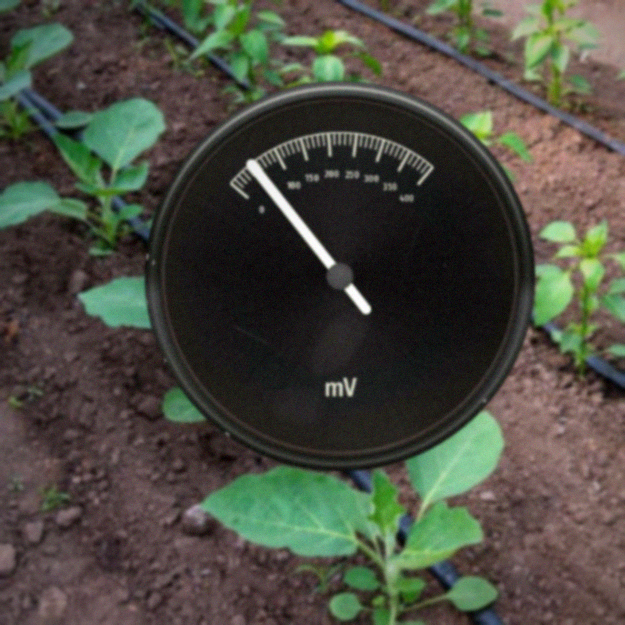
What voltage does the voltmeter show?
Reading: 50 mV
